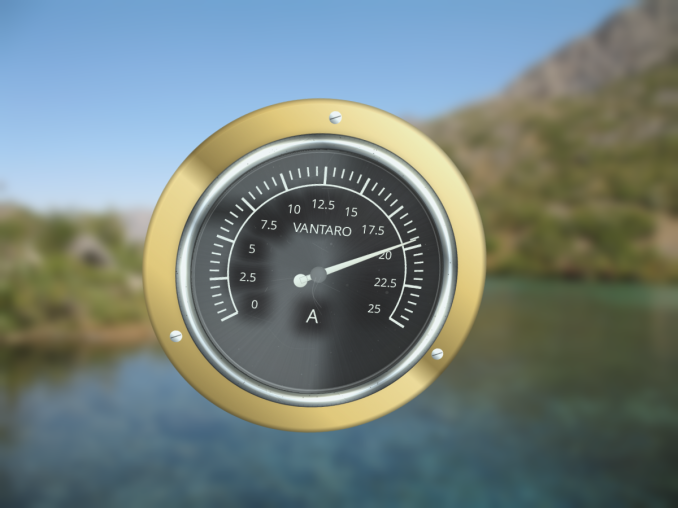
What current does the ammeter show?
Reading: 19.5 A
